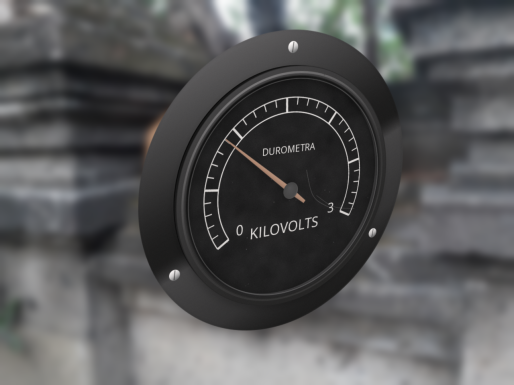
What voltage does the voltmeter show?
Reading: 0.9 kV
